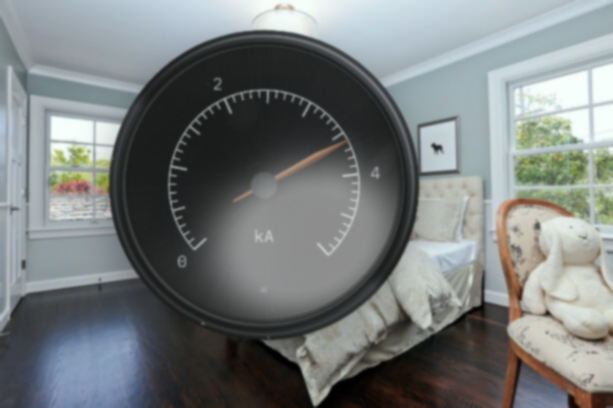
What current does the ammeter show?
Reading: 3.6 kA
